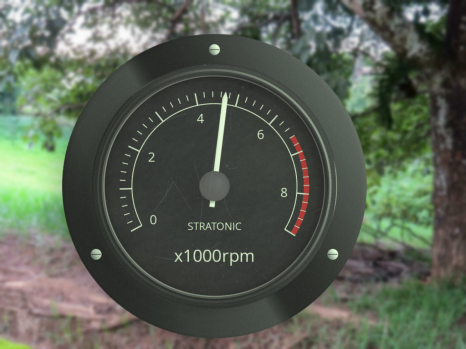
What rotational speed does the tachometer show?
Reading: 4700 rpm
